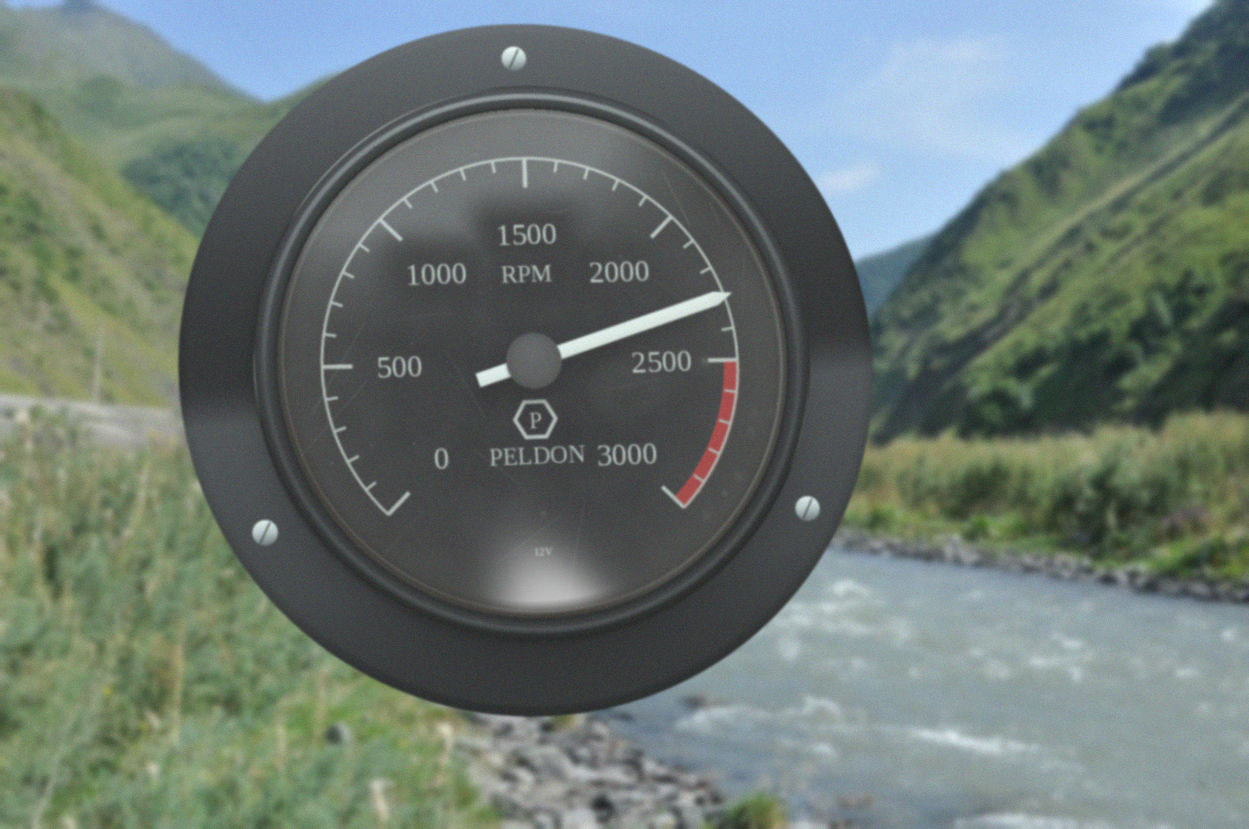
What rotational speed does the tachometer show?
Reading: 2300 rpm
